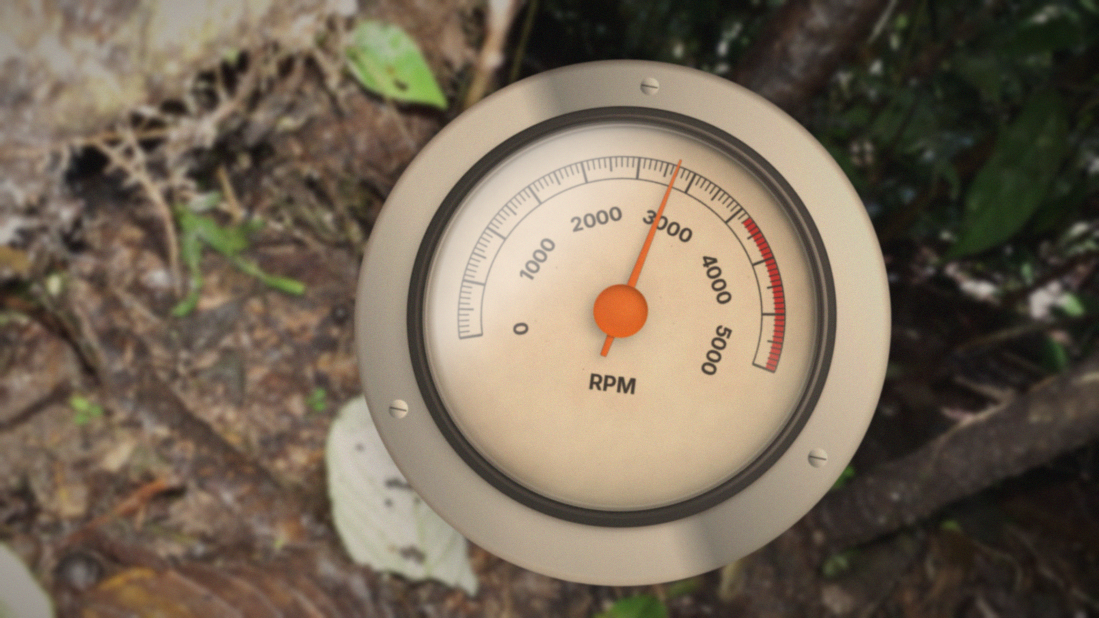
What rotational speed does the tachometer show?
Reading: 2850 rpm
